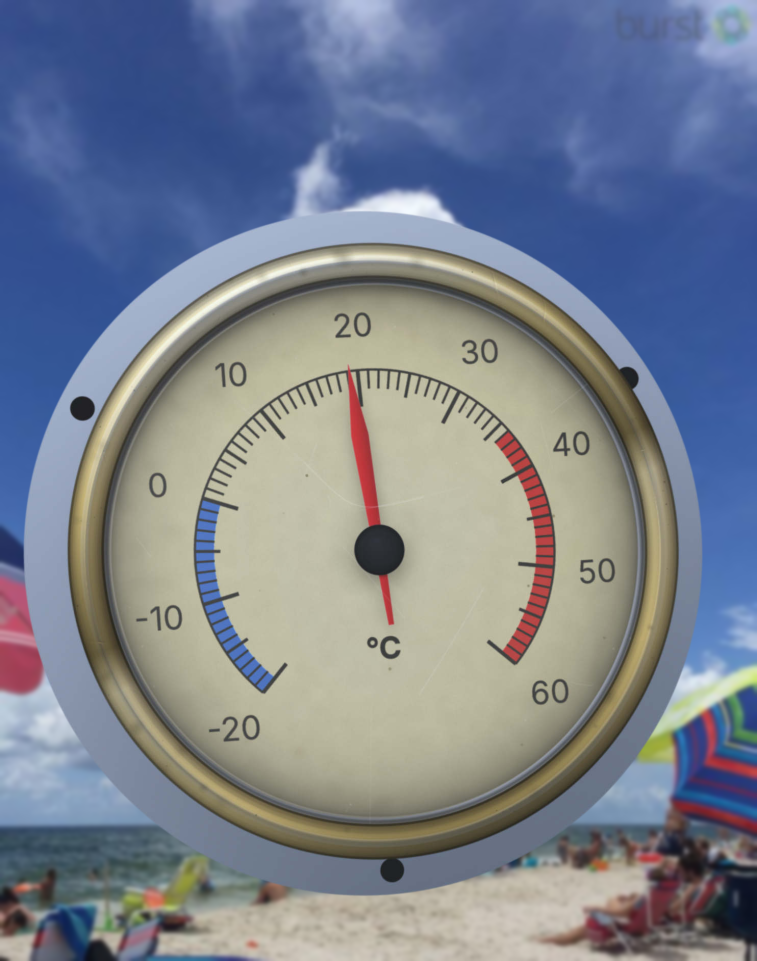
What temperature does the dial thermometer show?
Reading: 19 °C
